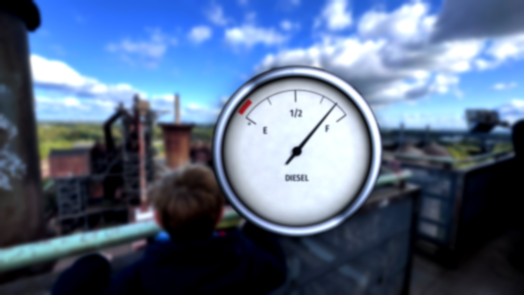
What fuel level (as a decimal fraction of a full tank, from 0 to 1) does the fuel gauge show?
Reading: 0.875
